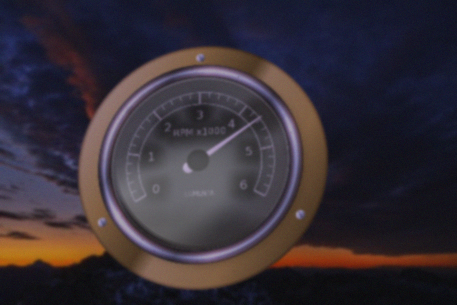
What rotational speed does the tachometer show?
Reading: 4400 rpm
